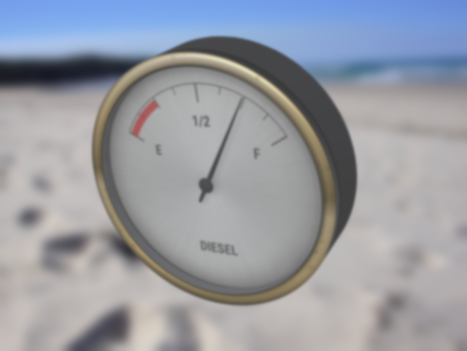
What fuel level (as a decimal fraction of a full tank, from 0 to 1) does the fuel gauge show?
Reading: 0.75
